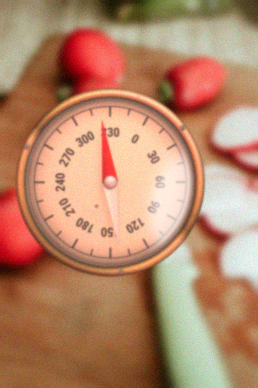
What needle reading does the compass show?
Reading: 322.5 °
